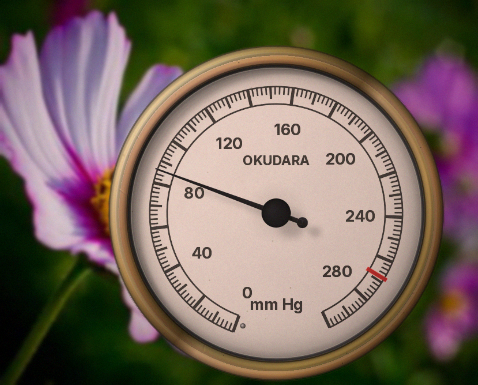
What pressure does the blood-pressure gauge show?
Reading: 86 mmHg
